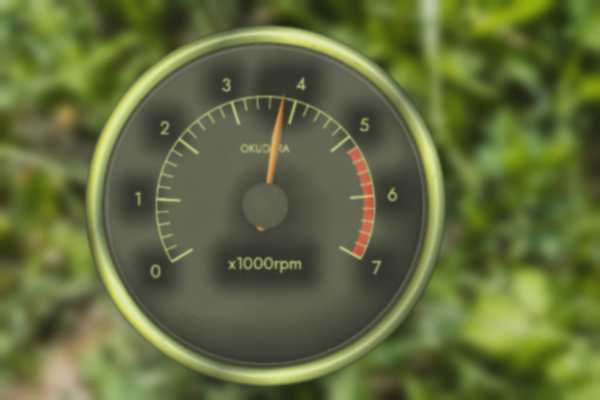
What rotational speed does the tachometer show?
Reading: 3800 rpm
